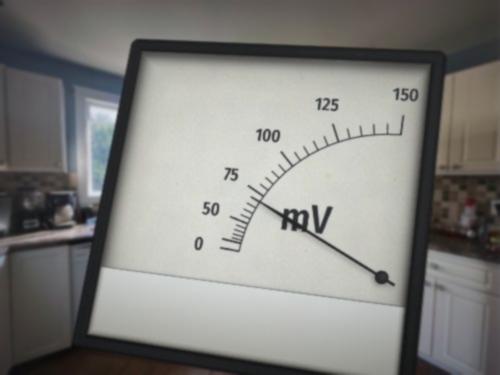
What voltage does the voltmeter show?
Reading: 70 mV
